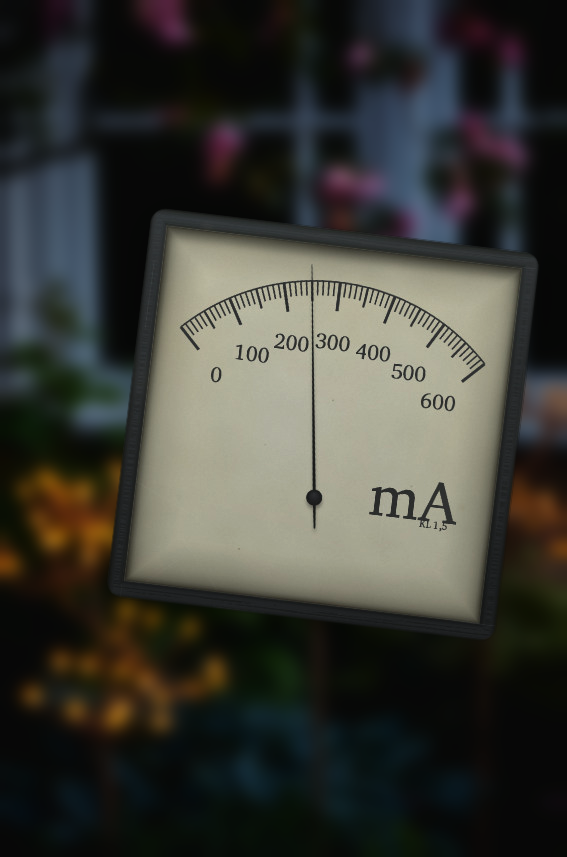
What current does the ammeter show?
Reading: 250 mA
